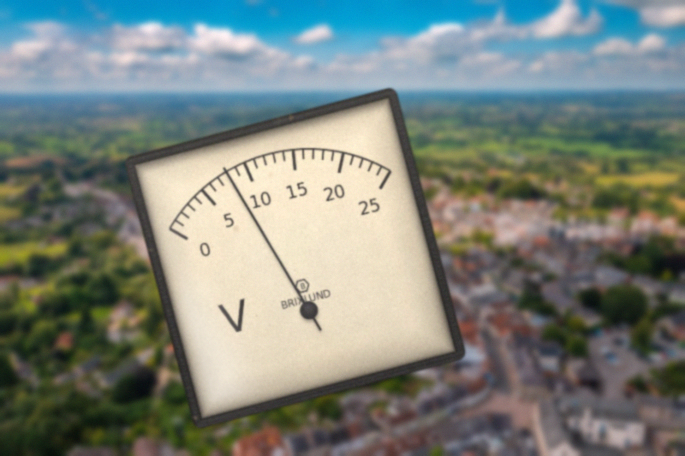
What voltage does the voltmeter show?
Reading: 8 V
